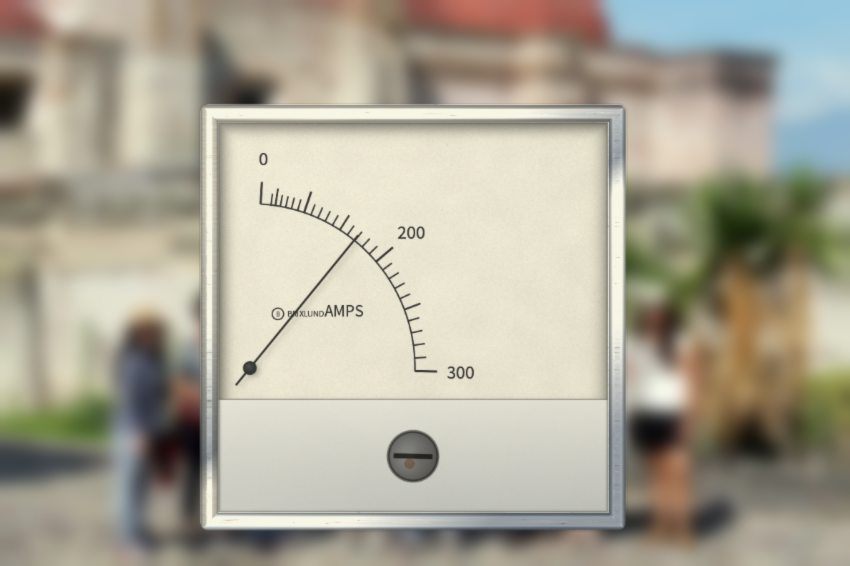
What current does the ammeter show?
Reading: 170 A
